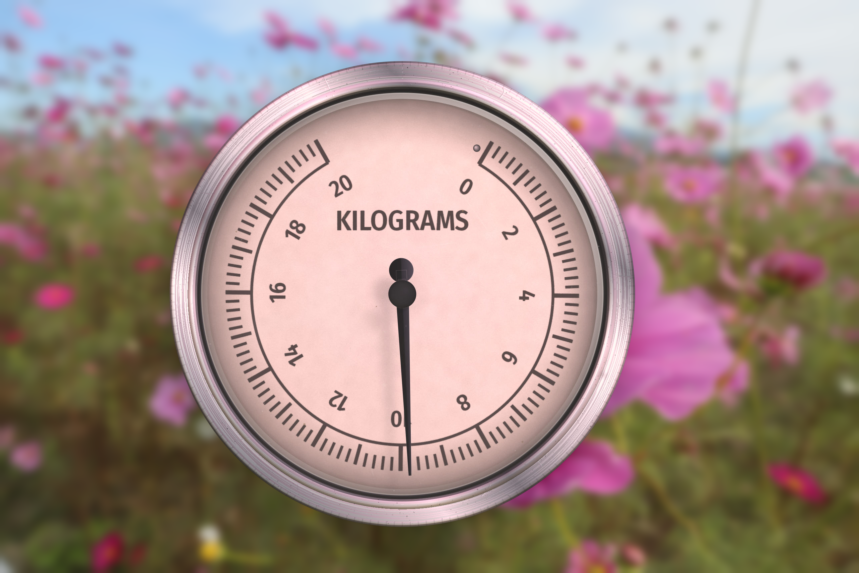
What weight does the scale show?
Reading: 9.8 kg
